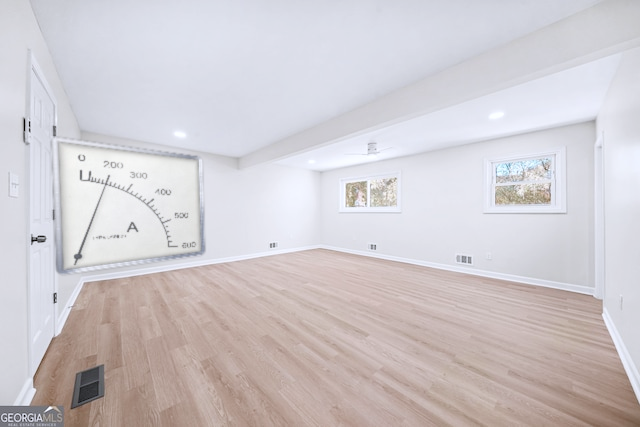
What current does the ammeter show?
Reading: 200 A
